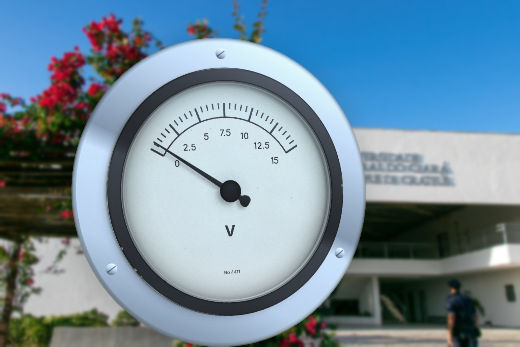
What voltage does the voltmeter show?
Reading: 0.5 V
